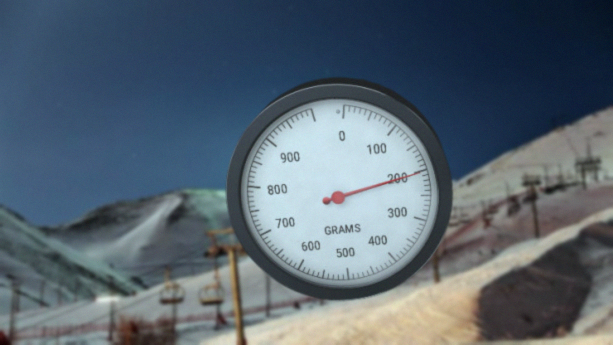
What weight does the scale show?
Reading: 200 g
